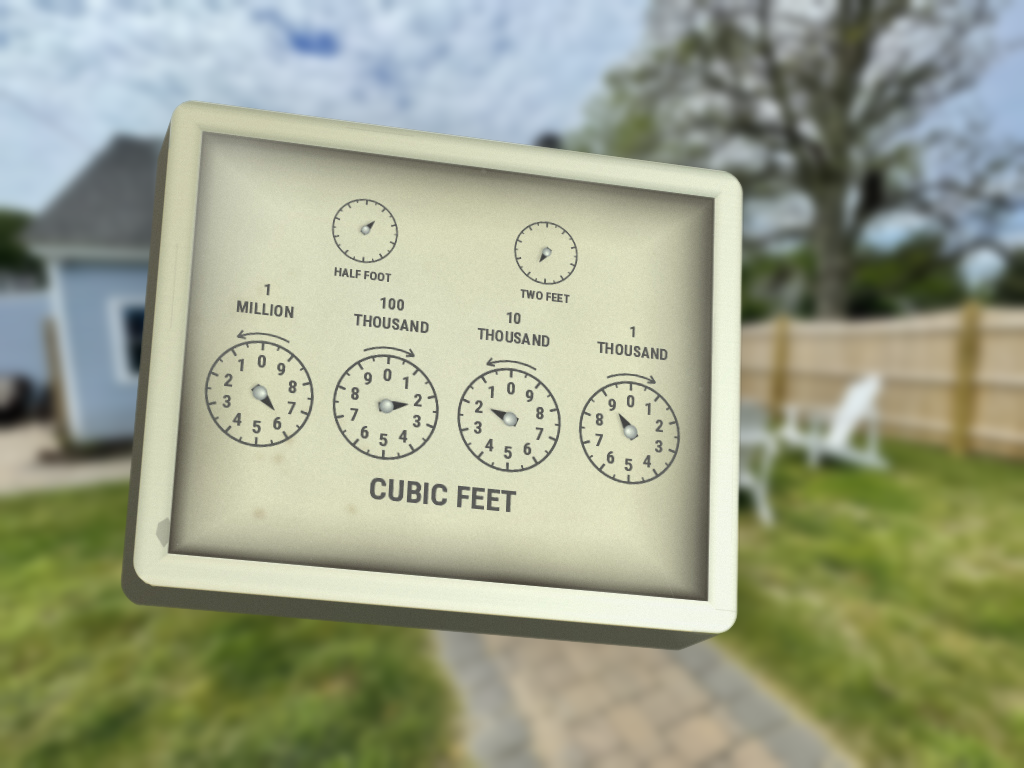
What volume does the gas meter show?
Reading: 621900 ft³
